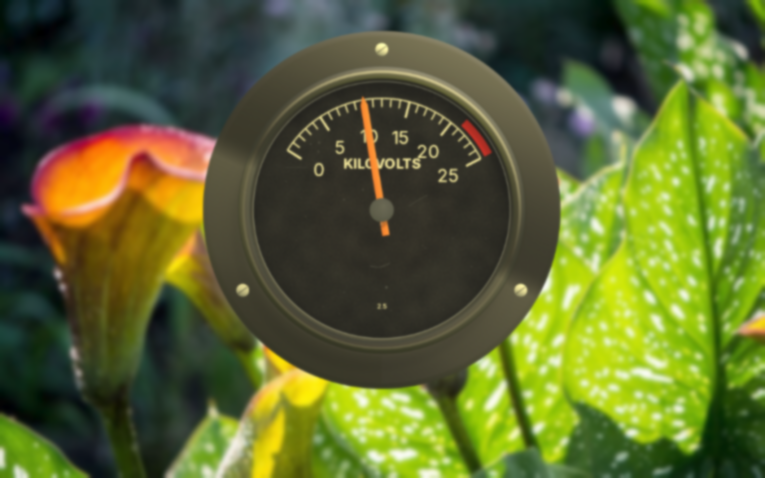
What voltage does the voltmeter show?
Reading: 10 kV
